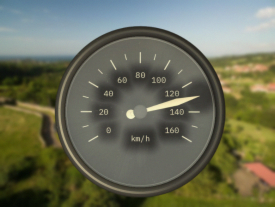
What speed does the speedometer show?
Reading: 130 km/h
